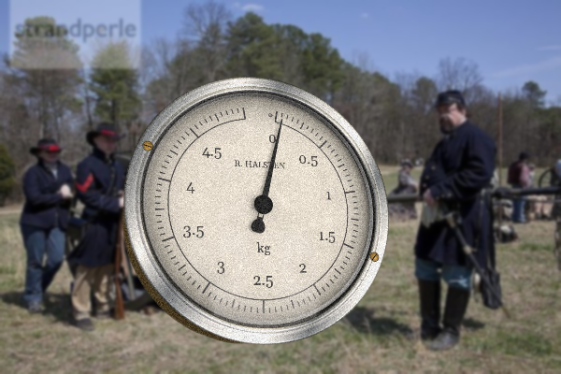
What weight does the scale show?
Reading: 0.05 kg
